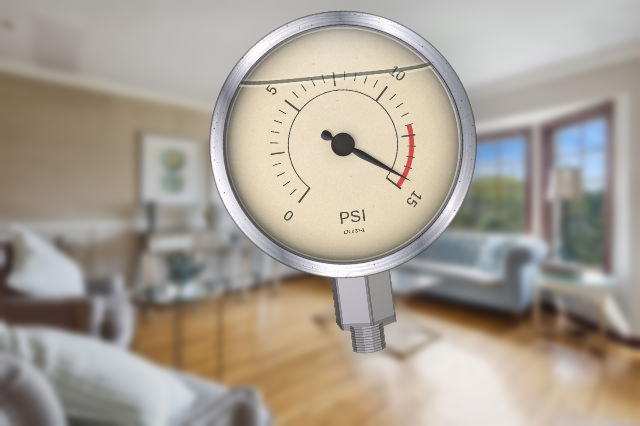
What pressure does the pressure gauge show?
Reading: 14.5 psi
